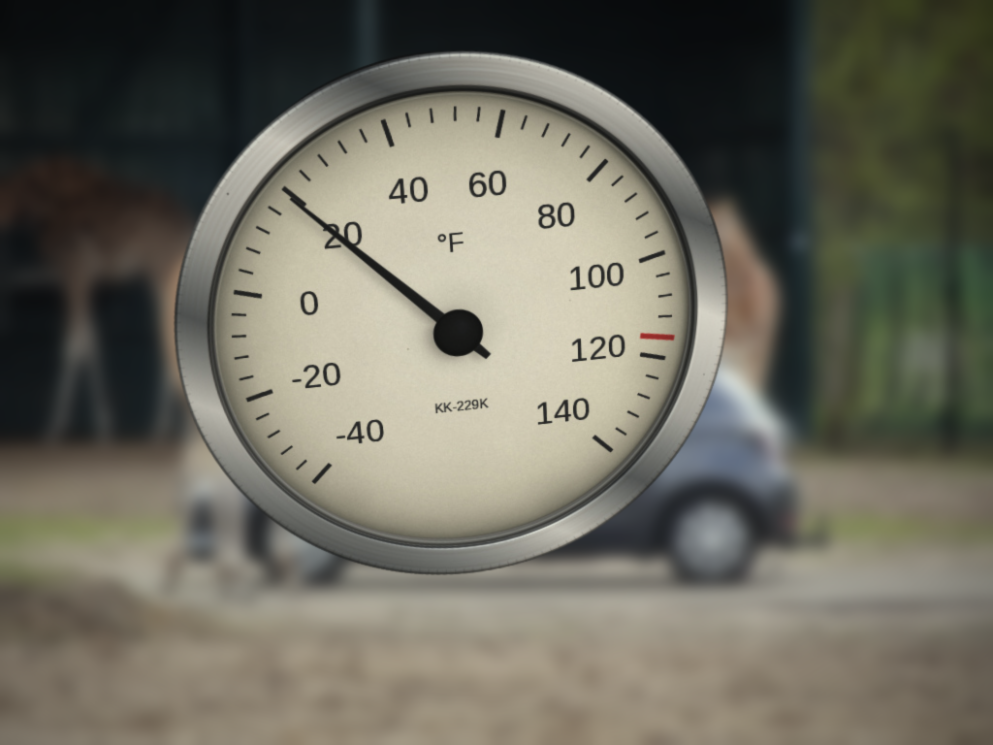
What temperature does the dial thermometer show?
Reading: 20 °F
